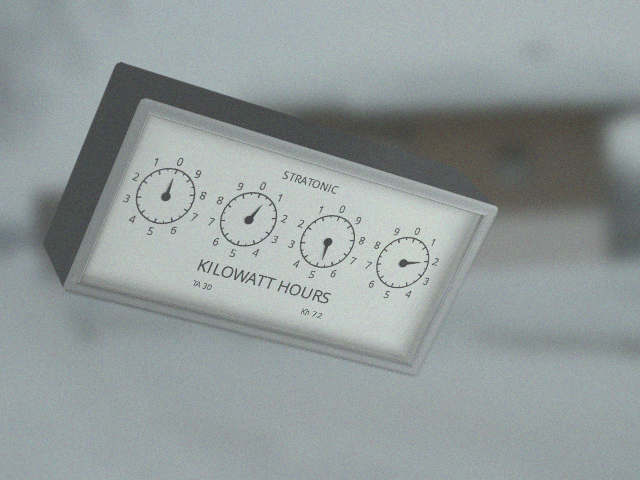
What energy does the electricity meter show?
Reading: 52 kWh
